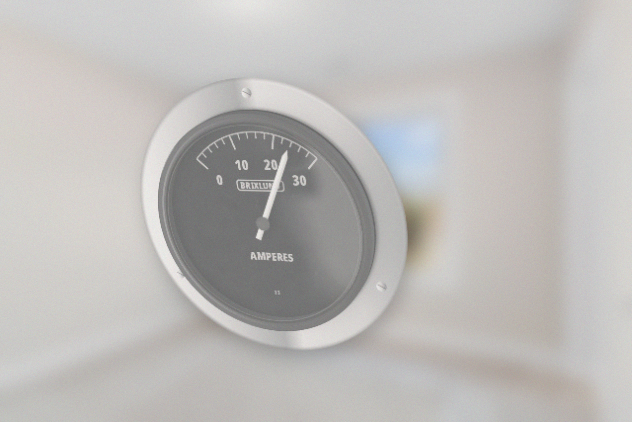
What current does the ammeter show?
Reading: 24 A
